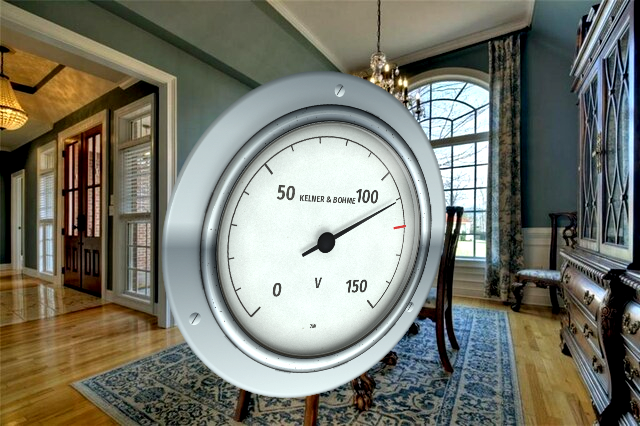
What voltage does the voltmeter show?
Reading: 110 V
